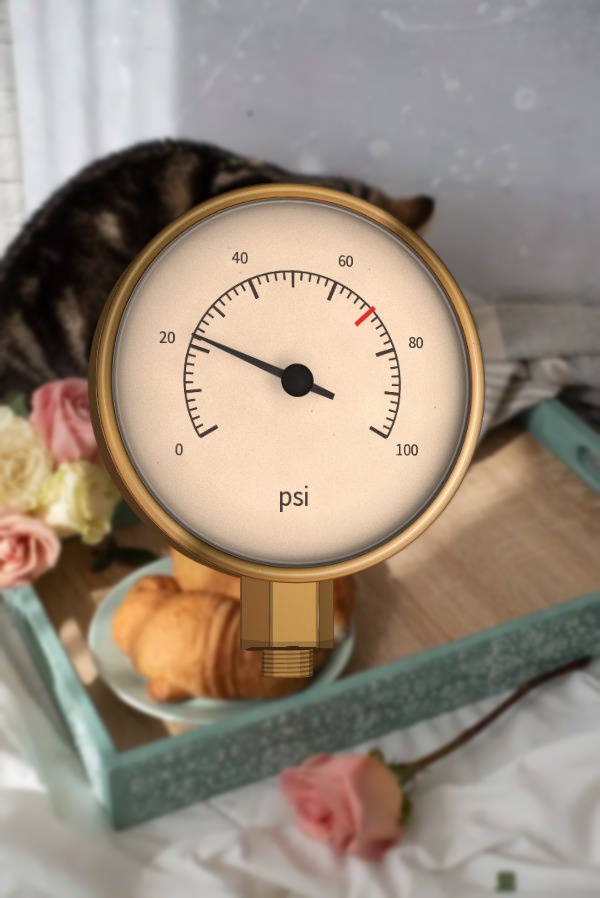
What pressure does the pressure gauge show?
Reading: 22 psi
